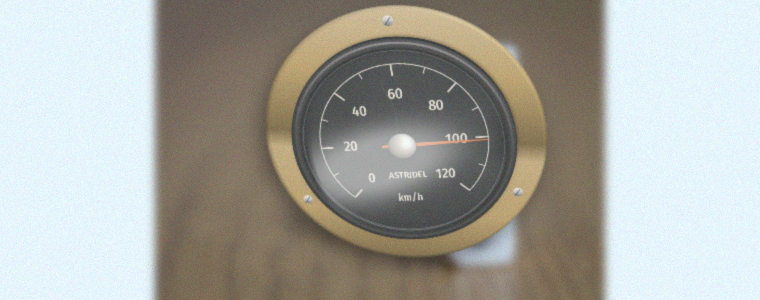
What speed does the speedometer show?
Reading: 100 km/h
